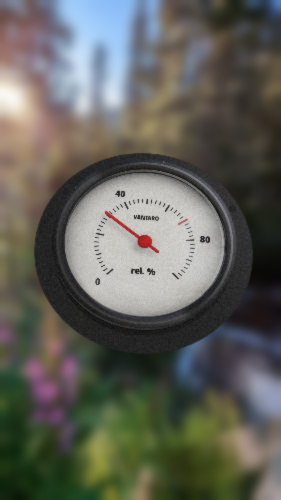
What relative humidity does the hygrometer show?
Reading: 30 %
